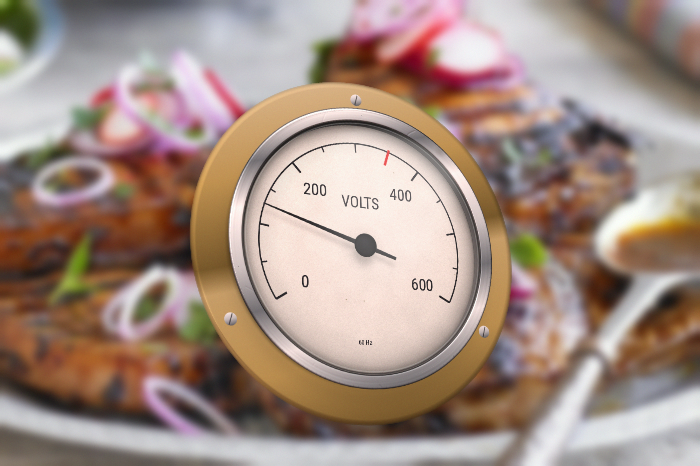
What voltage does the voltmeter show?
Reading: 125 V
